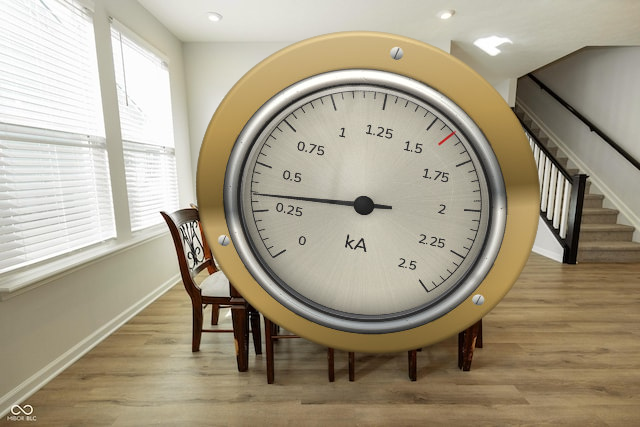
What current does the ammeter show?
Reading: 0.35 kA
